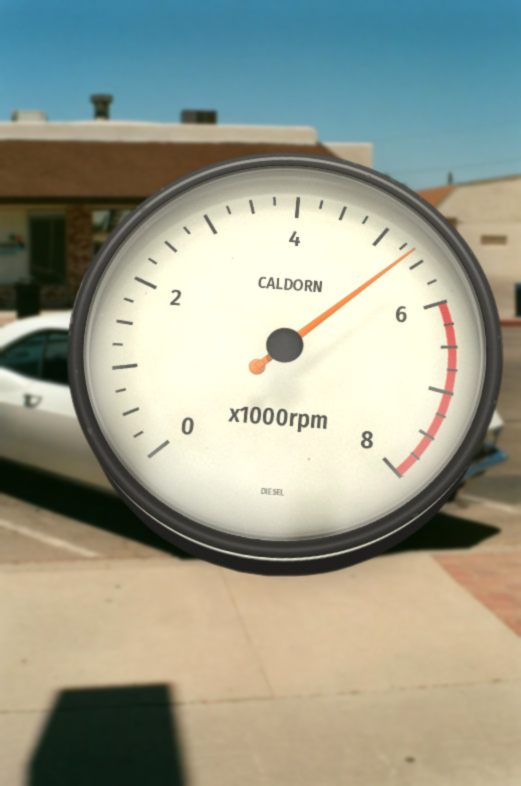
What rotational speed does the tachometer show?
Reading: 5375 rpm
